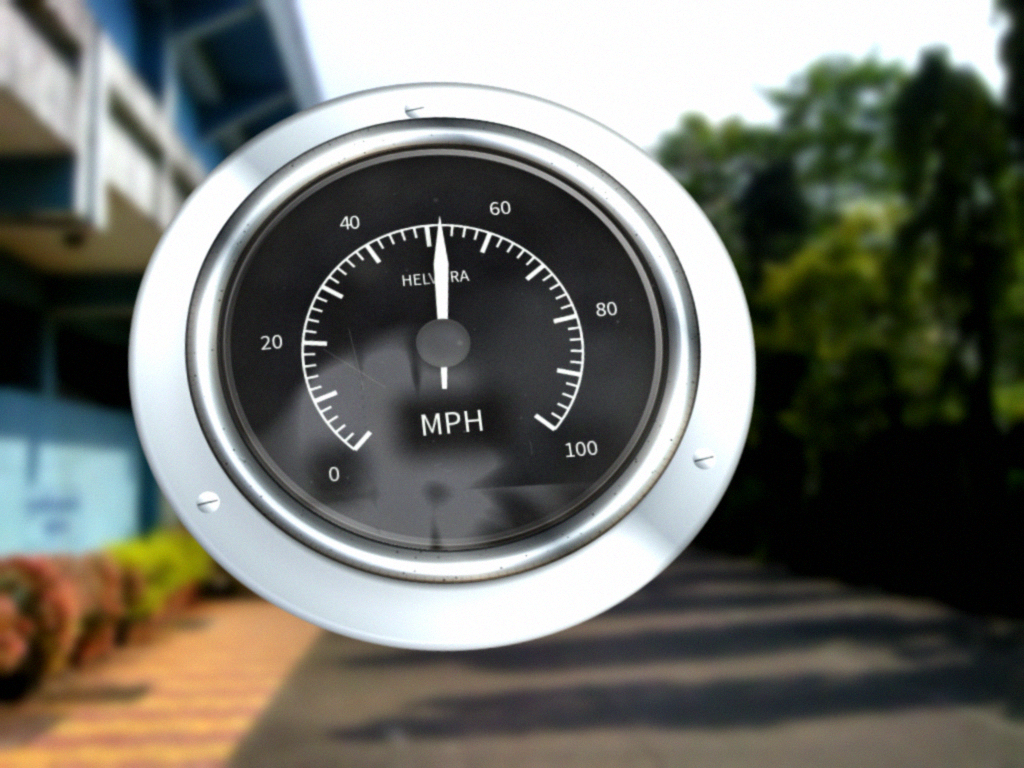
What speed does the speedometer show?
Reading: 52 mph
